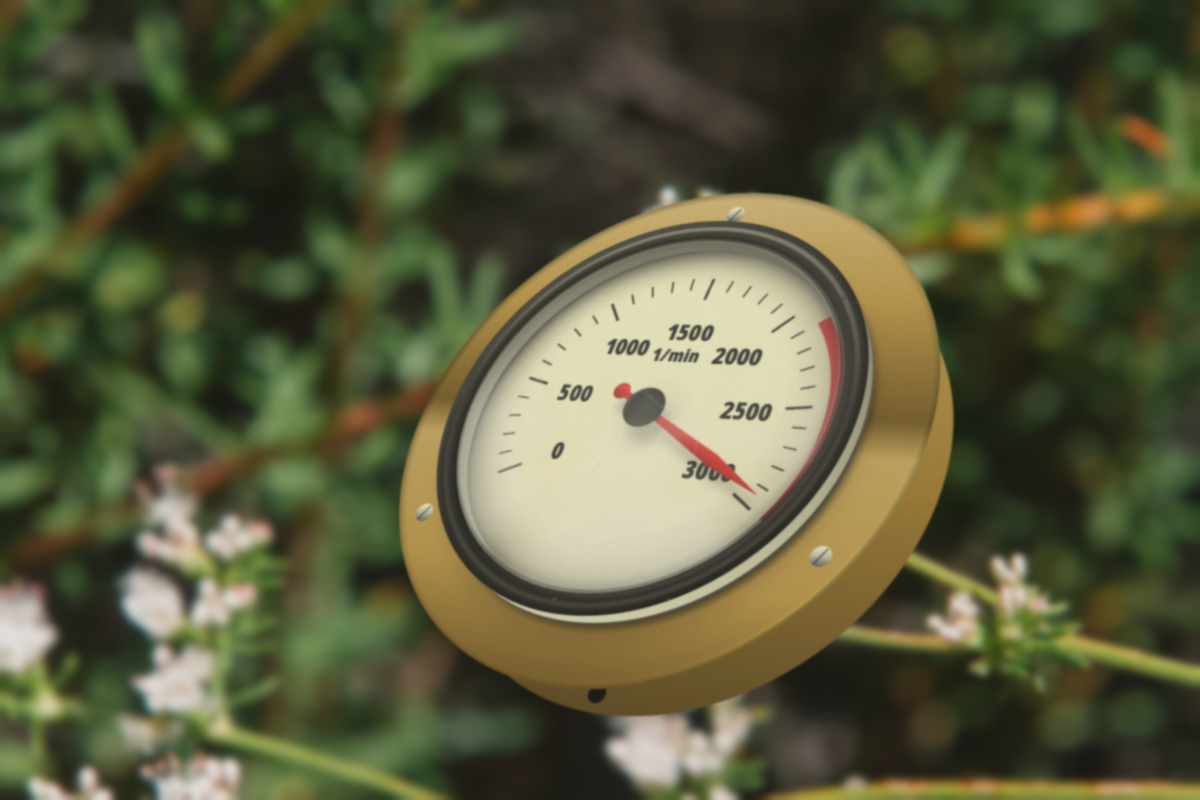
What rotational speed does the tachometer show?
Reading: 2950 rpm
